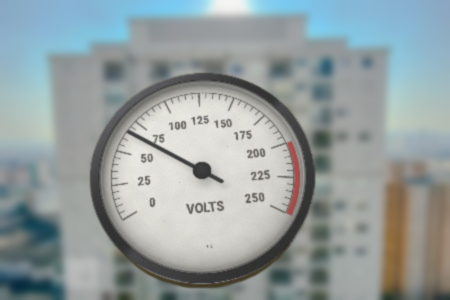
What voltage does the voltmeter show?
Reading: 65 V
